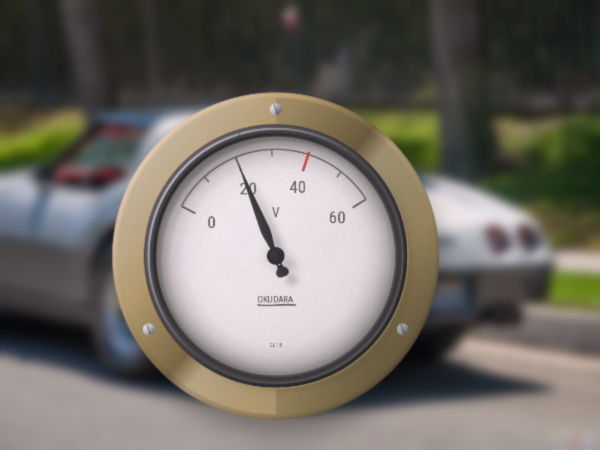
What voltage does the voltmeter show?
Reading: 20 V
